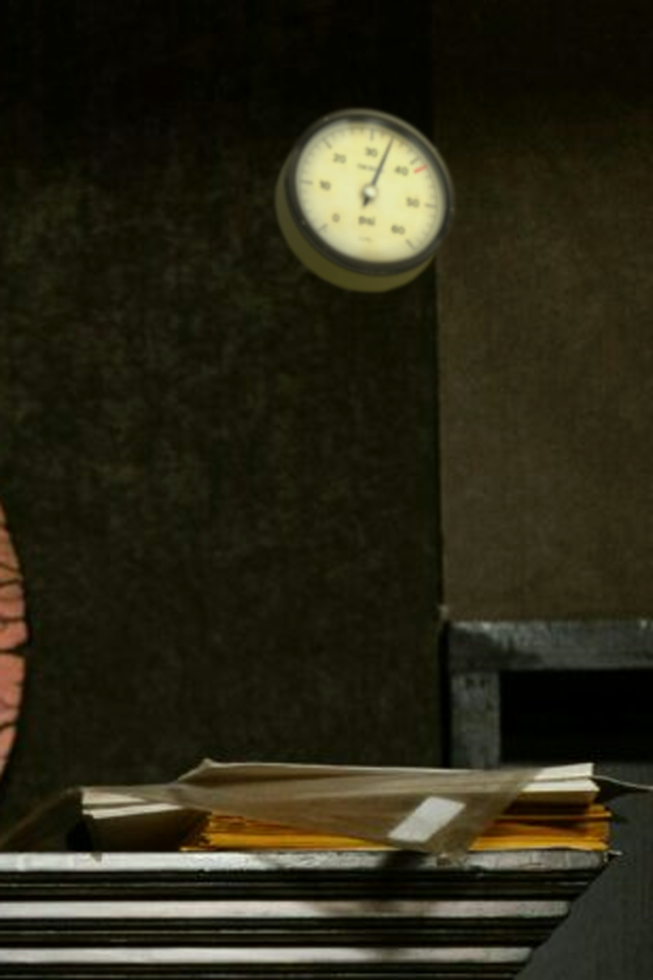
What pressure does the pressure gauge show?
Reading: 34 psi
